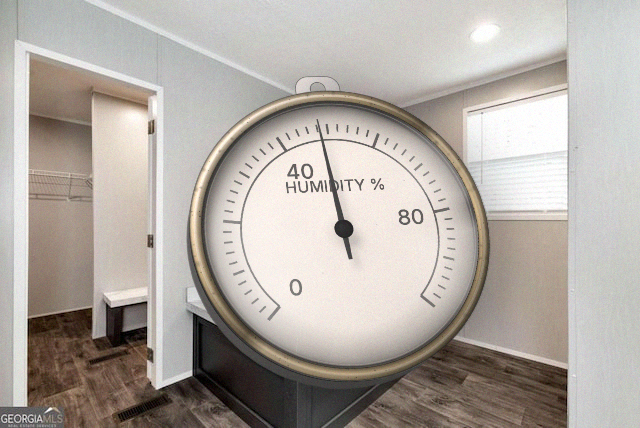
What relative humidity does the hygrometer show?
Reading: 48 %
